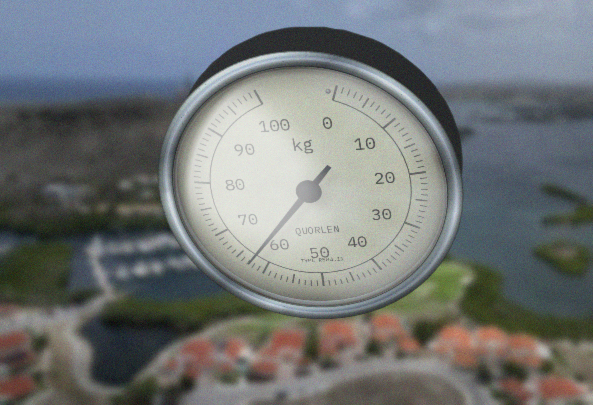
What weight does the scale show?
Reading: 63 kg
